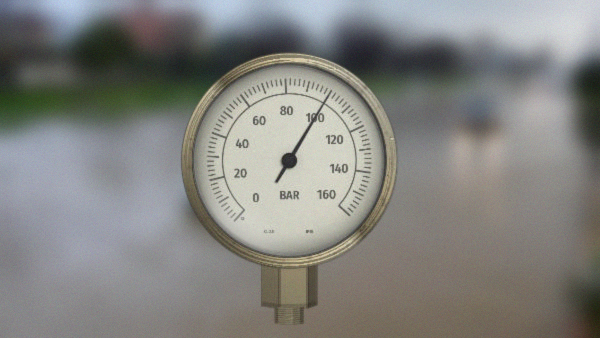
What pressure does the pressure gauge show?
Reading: 100 bar
